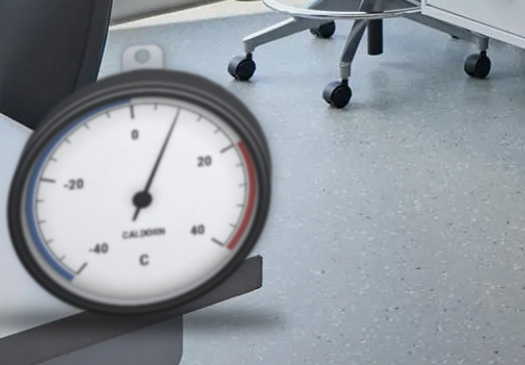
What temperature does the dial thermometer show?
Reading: 8 °C
